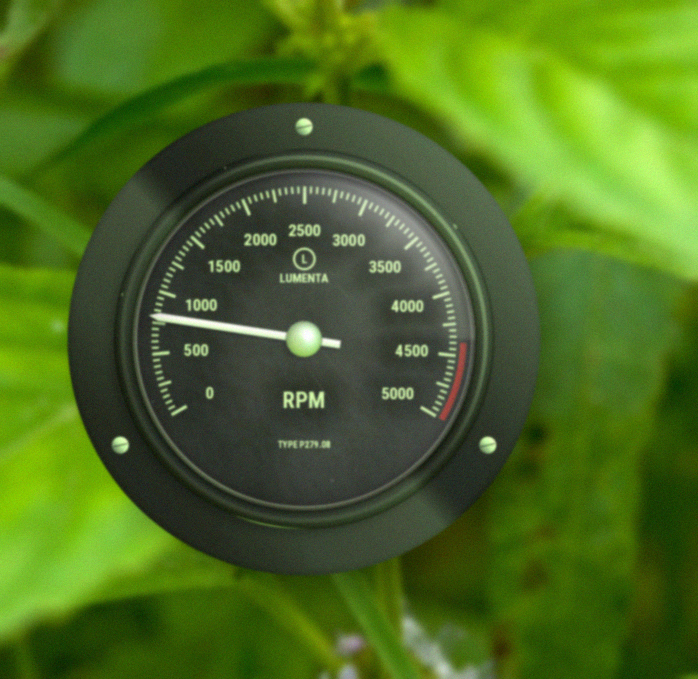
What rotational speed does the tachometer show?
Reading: 800 rpm
